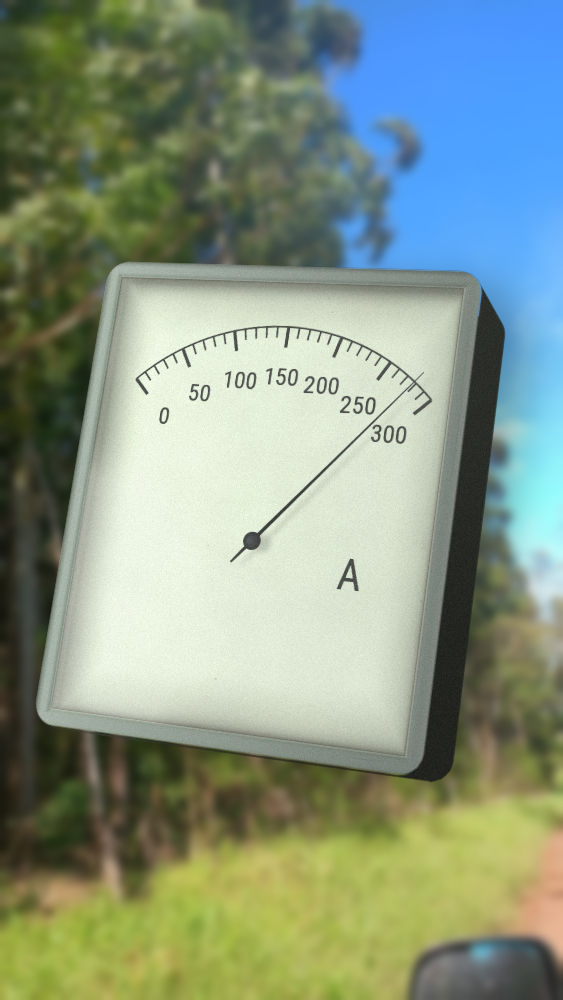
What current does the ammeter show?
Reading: 280 A
